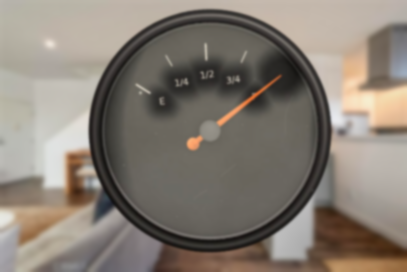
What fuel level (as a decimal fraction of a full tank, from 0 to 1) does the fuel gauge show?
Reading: 1
